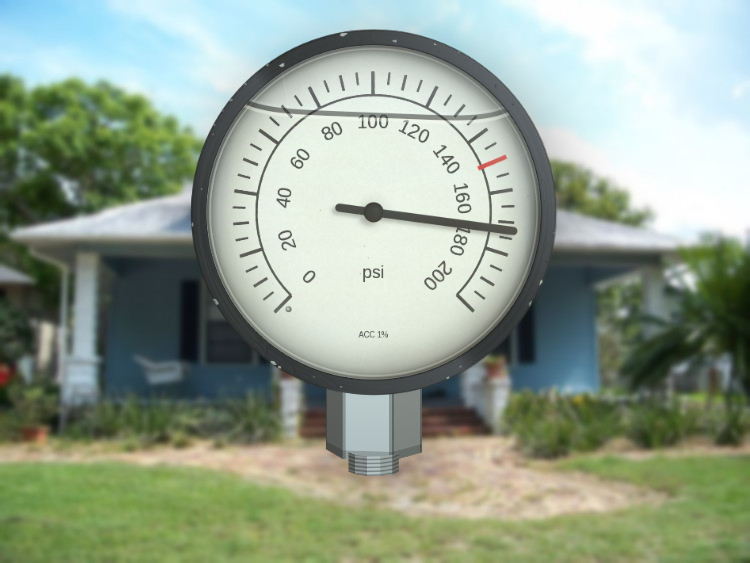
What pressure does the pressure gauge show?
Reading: 172.5 psi
